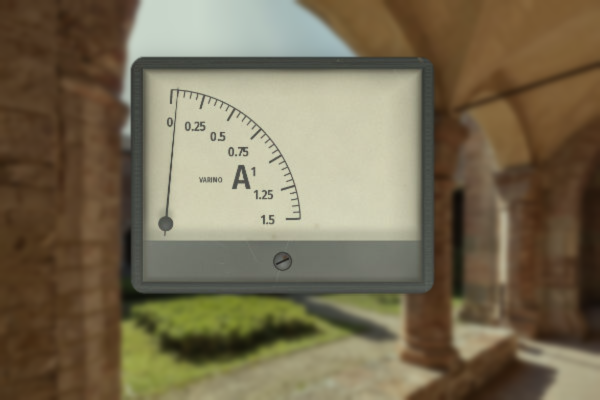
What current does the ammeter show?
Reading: 0.05 A
